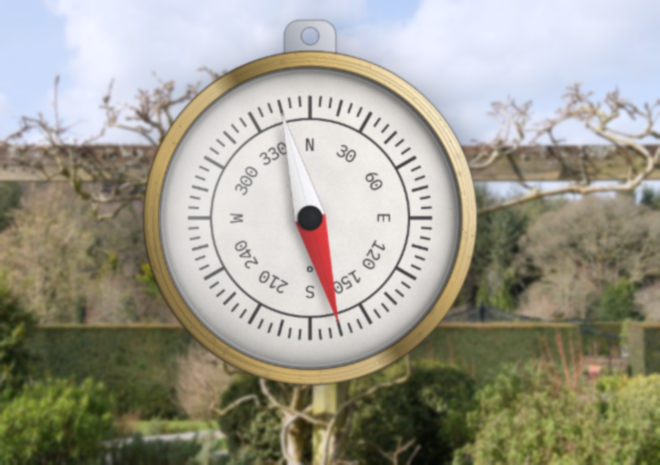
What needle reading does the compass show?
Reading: 165 °
